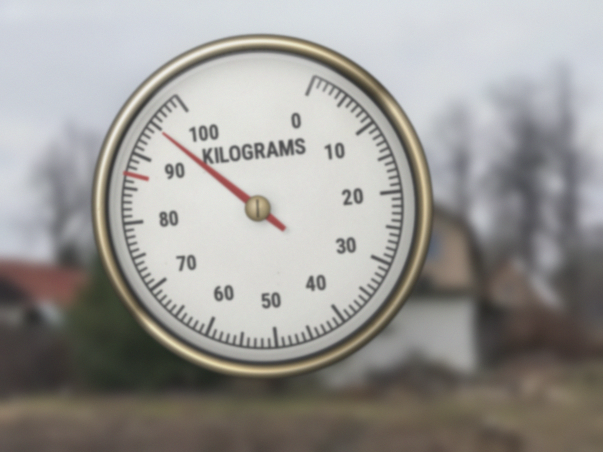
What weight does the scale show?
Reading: 95 kg
